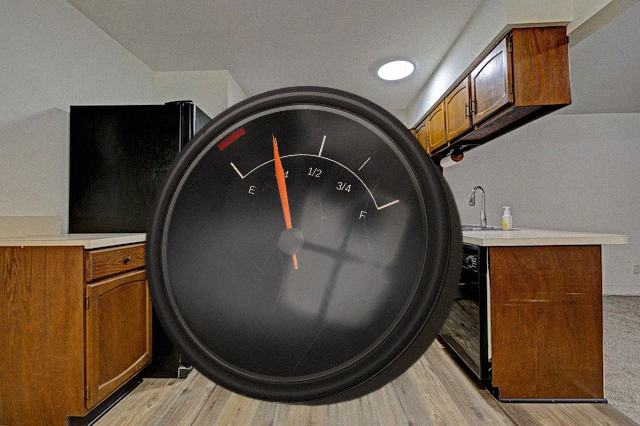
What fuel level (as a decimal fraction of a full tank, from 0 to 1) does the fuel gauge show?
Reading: 0.25
